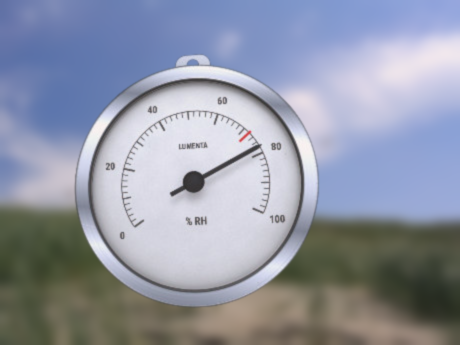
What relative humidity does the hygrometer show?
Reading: 78 %
